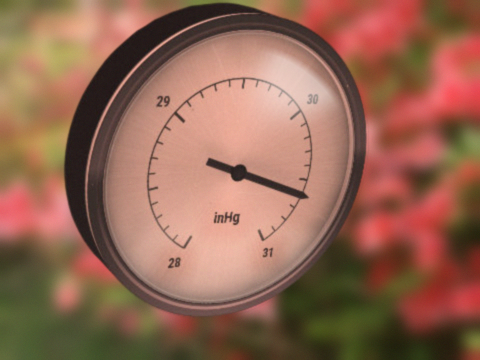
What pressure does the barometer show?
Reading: 30.6 inHg
